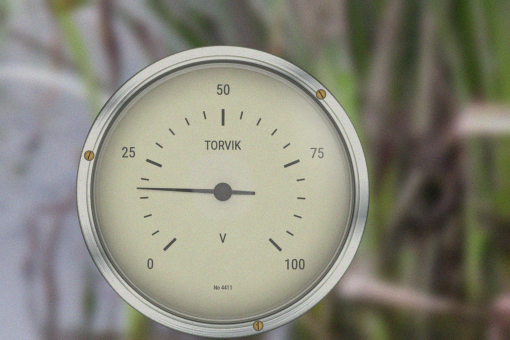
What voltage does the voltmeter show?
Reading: 17.5 V
